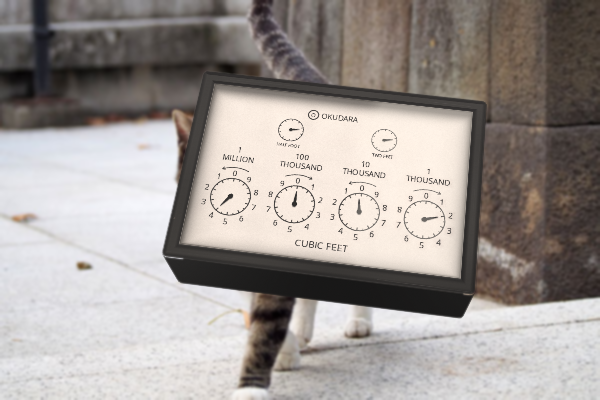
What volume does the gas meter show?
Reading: 400200 ft³
